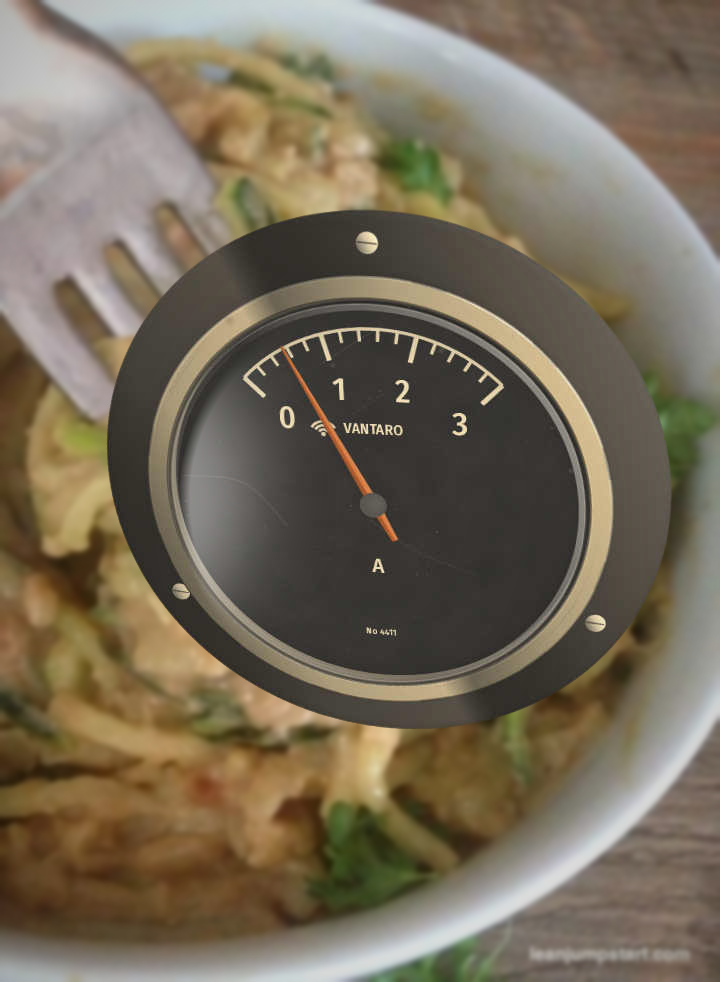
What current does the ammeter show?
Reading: 0.6 A
